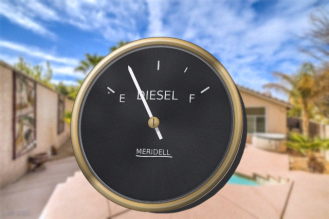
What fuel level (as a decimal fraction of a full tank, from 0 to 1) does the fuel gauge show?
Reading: 0.25
